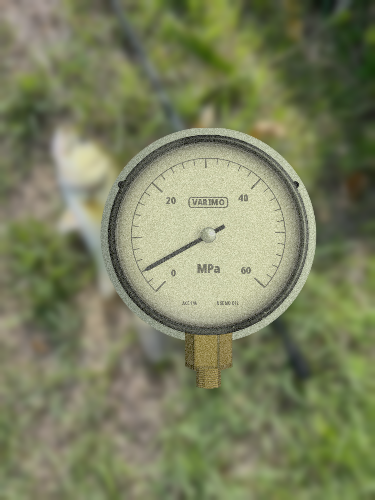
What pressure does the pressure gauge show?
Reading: 4 MPa
